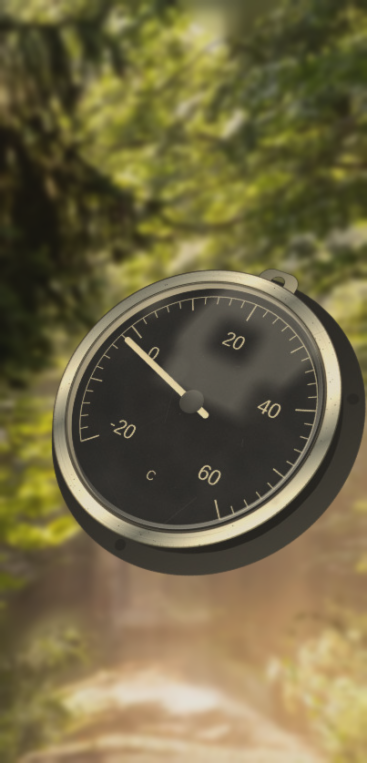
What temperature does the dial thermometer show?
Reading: -2 °C
